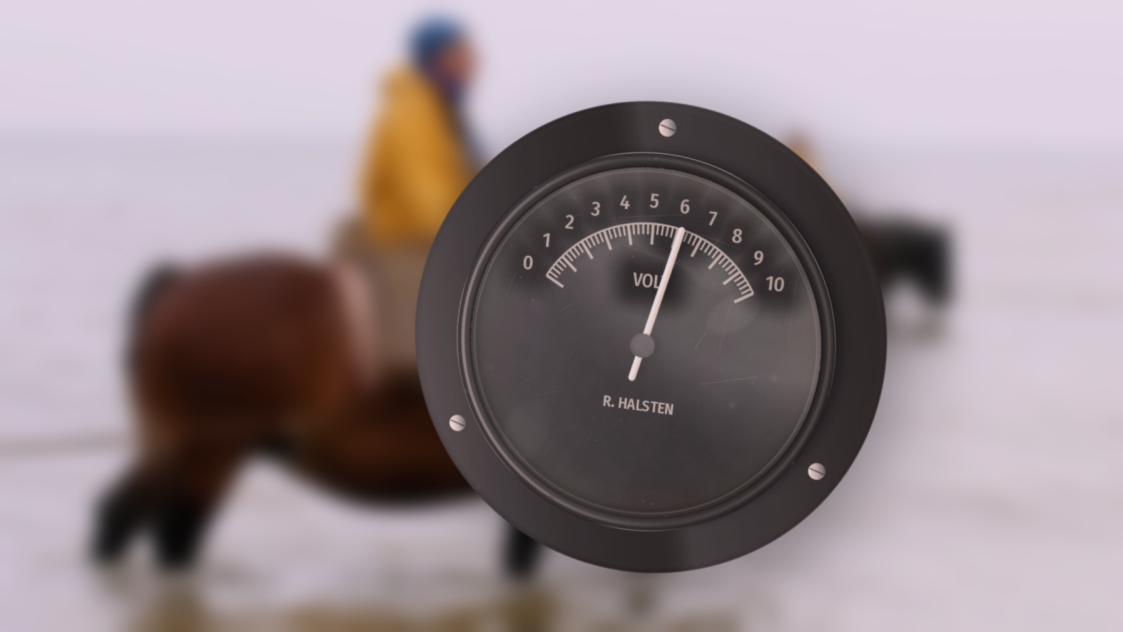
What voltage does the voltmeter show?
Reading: 6.2 V
